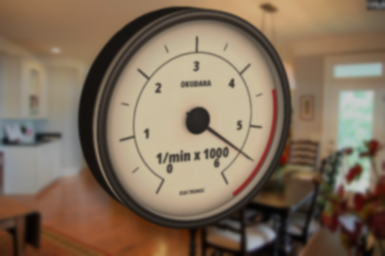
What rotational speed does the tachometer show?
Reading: 5500 rpm
